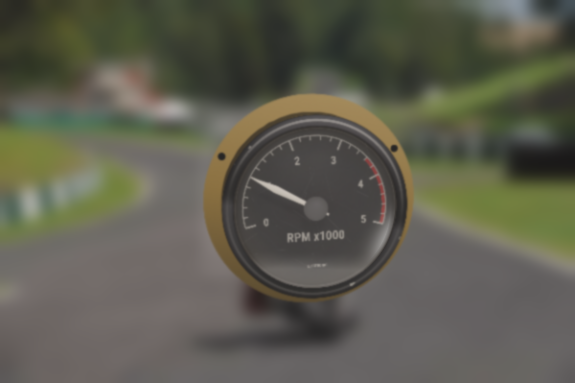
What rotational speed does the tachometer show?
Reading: 1000 rpm
